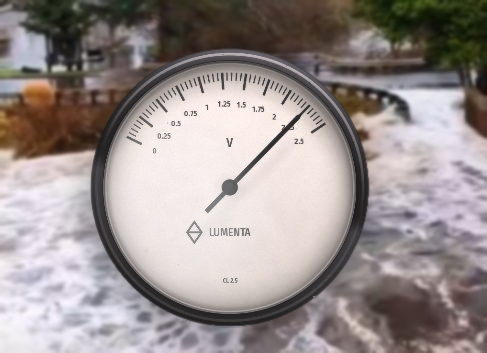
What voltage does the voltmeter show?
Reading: 2.25 V
